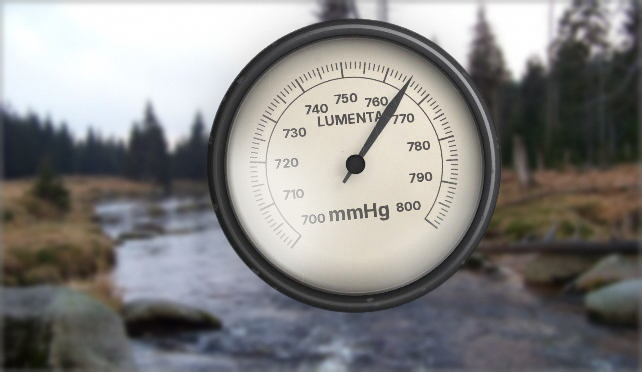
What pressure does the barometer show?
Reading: 765 mmHg
